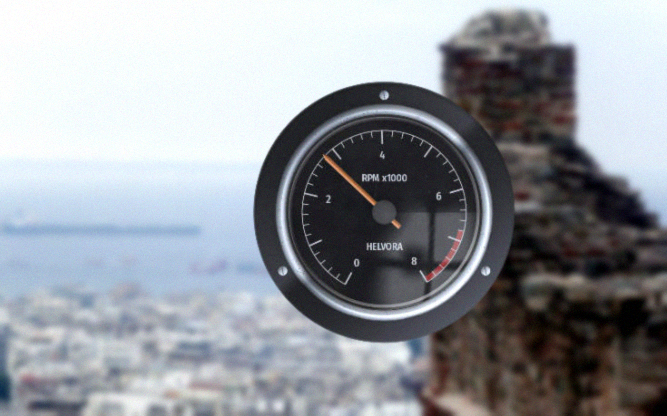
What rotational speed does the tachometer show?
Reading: 2800 rpm
